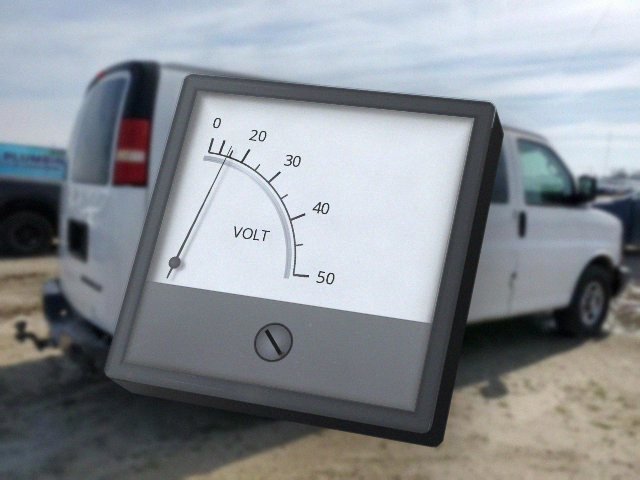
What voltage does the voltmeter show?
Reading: 15 V
